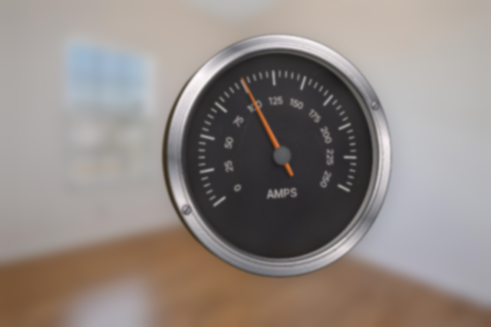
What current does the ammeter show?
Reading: 100 A
